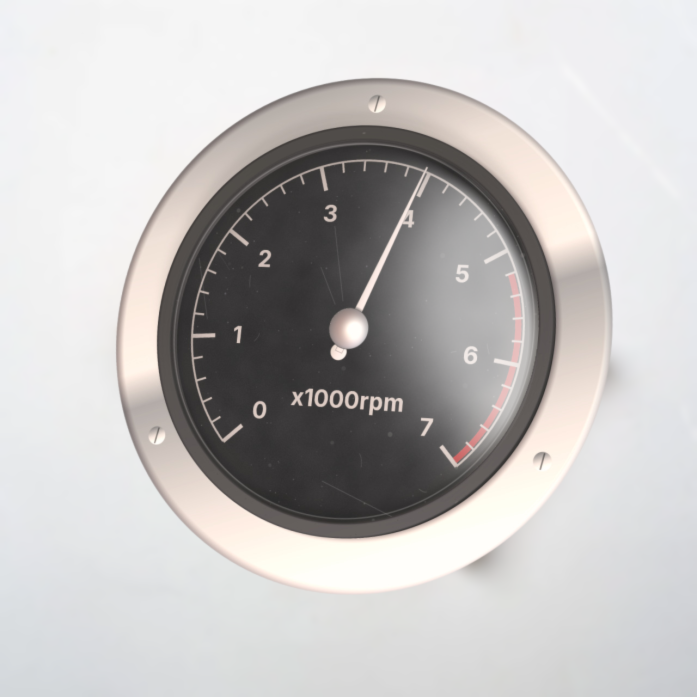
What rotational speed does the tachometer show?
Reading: 4000 rpm
